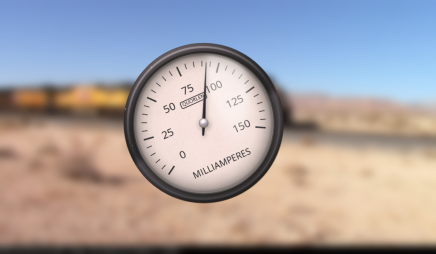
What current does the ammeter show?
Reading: 92.5 mA
